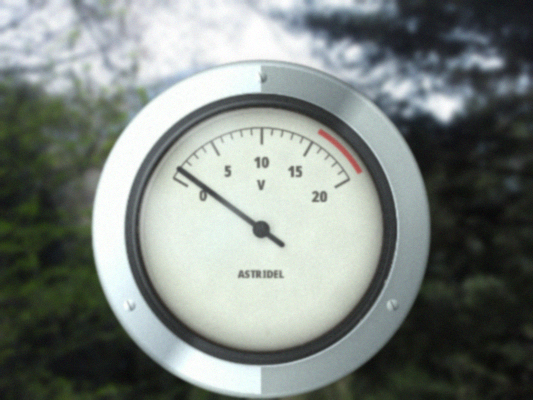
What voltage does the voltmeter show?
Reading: 1 V
